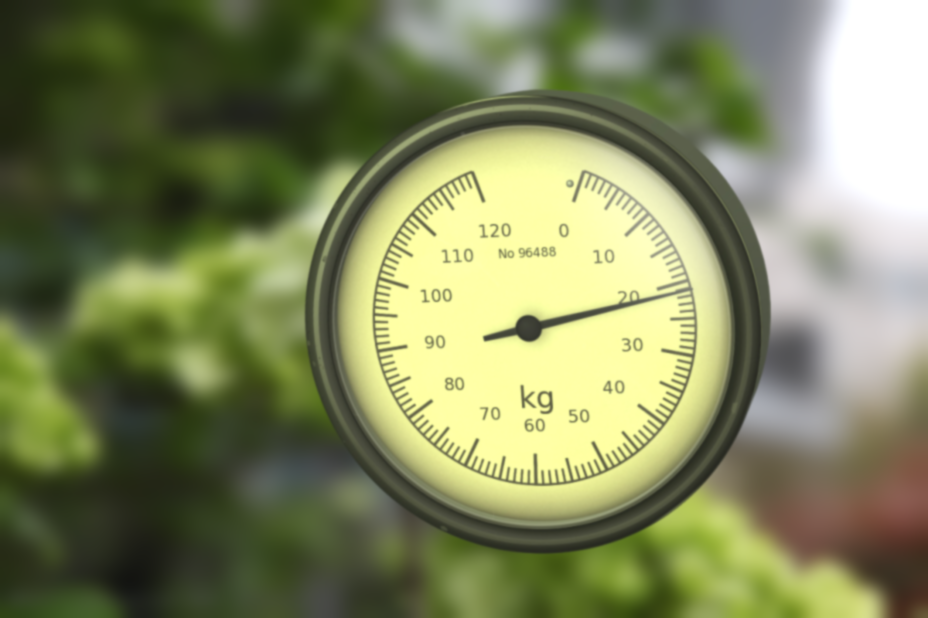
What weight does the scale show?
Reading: 21 kg
